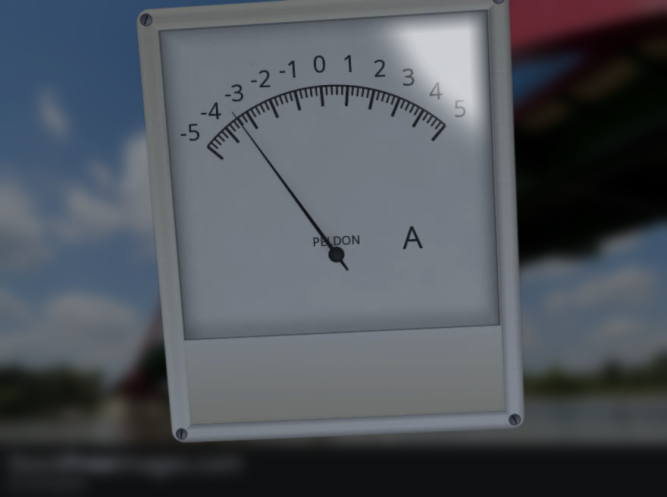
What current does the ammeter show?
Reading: -3.4 A
